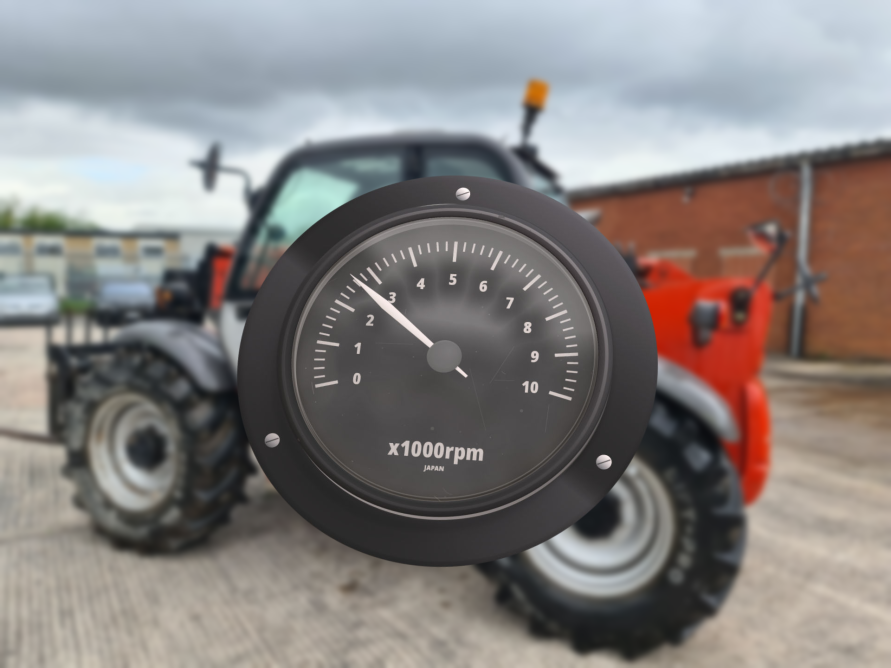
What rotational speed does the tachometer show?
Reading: 2600 rpm
